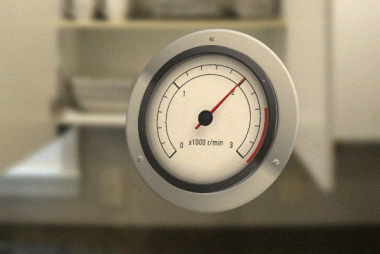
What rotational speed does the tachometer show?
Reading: 2000 rpm
